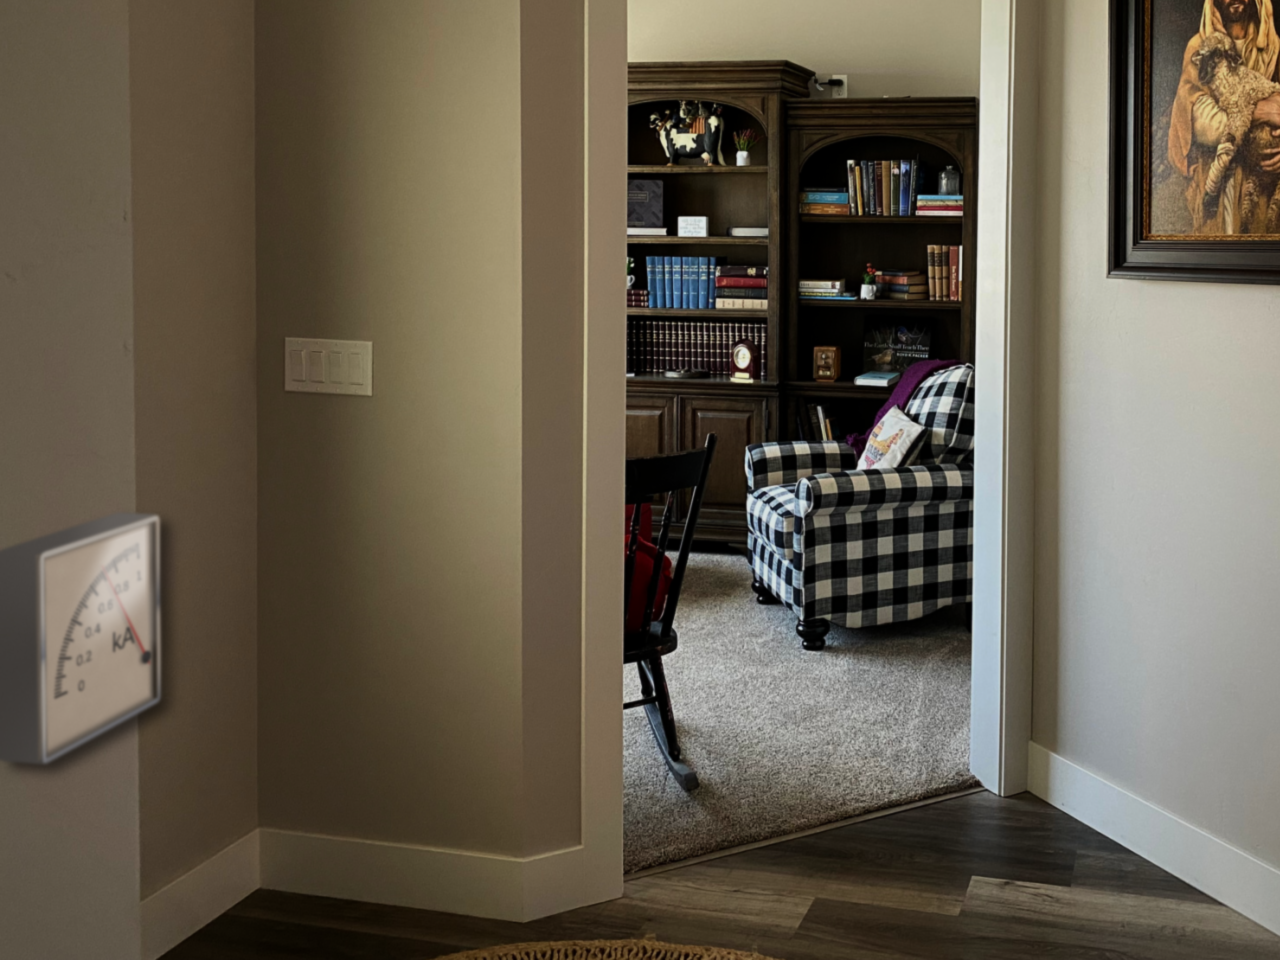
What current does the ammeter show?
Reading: 0.7 kA
